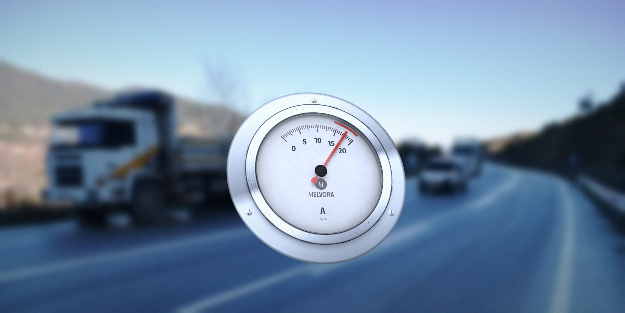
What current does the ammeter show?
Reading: 17.5 A
